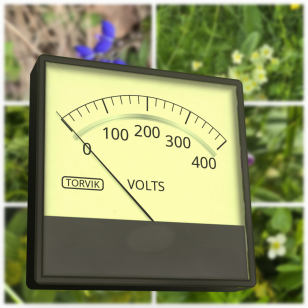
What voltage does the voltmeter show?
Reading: 0 V
